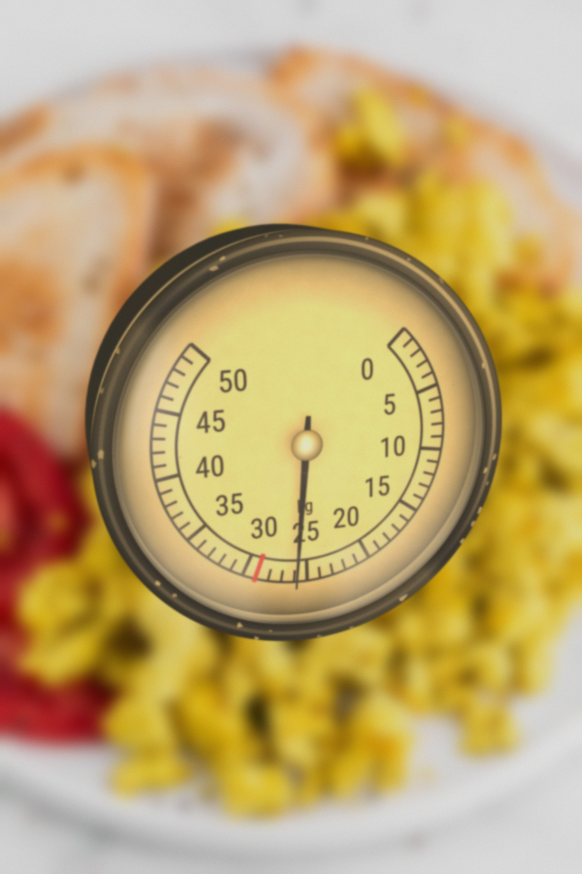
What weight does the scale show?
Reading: 26 kg
